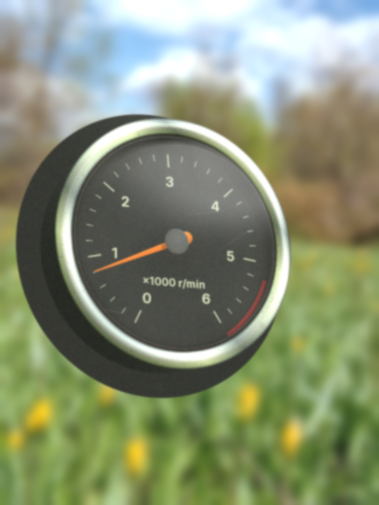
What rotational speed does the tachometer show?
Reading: 800 rpm
